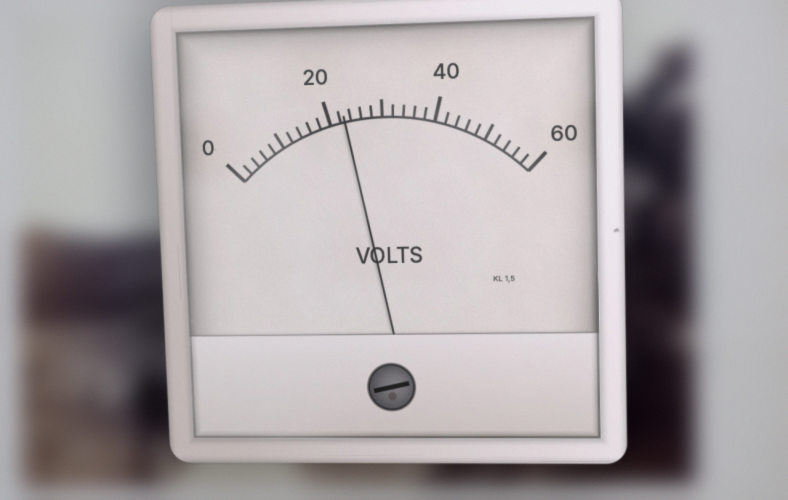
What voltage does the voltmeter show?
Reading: 23 V
